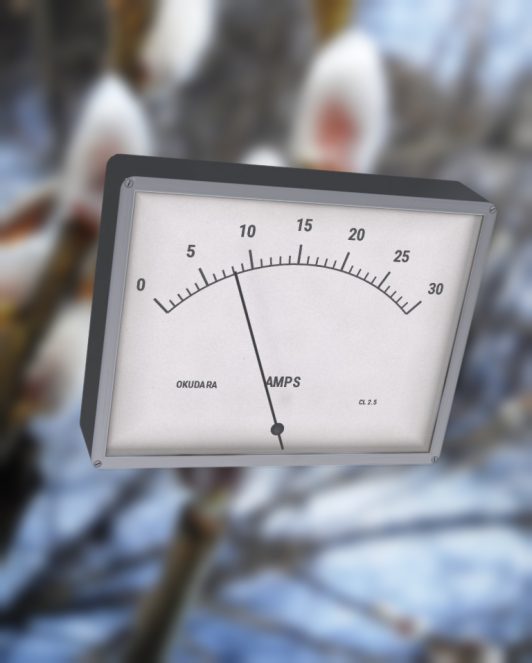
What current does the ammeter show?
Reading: 8 A
